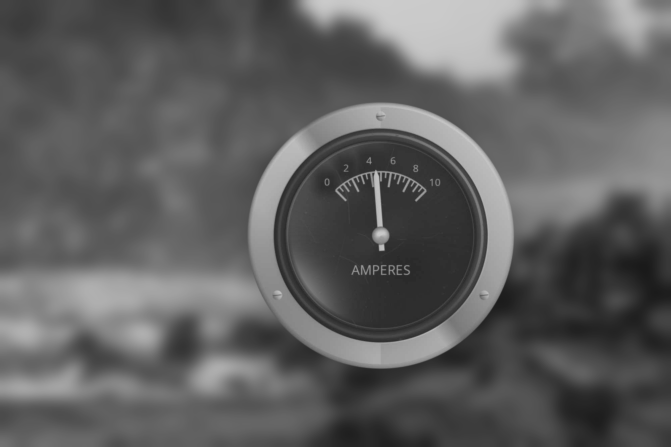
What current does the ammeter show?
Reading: 4.5 A
